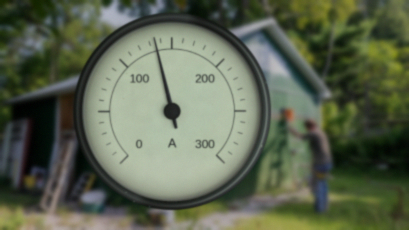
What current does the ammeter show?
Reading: 135 A
